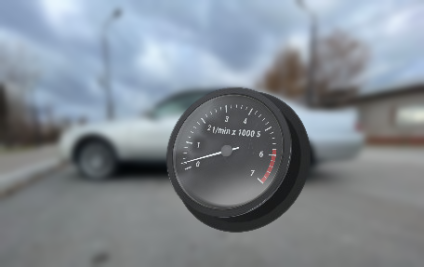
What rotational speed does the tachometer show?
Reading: 200 rpm
